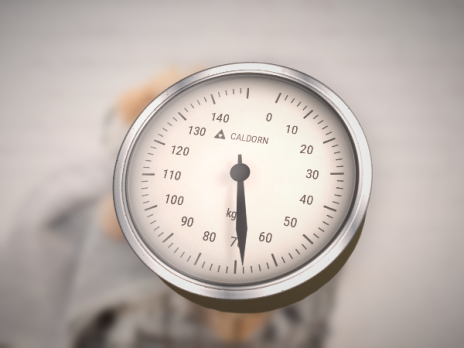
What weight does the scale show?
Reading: 68 kg
